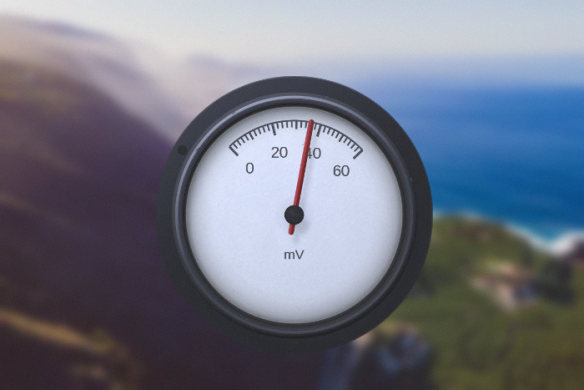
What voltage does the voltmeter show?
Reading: 36 mV
